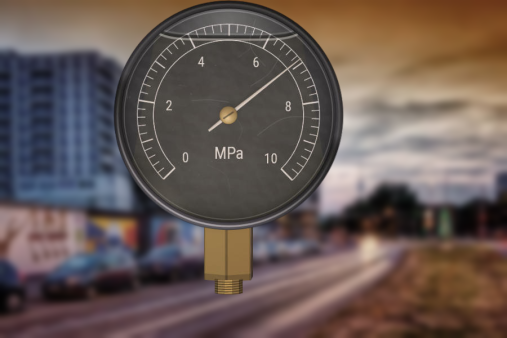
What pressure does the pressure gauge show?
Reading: 6.9 MPa
